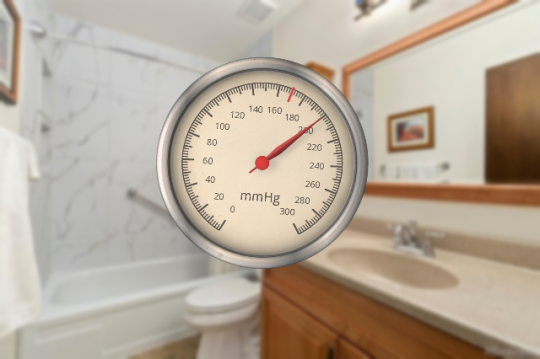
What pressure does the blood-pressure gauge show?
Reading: 200 mmHg
